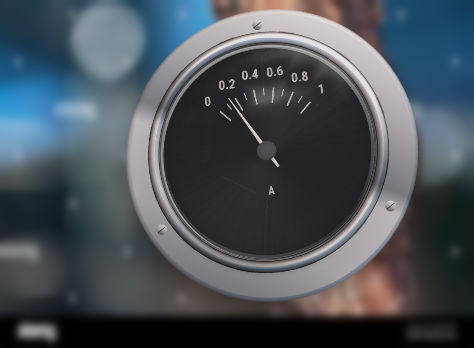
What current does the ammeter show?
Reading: 0.15 A
